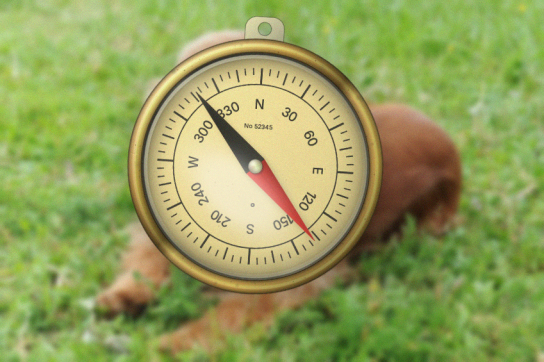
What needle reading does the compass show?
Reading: 137.5 °
